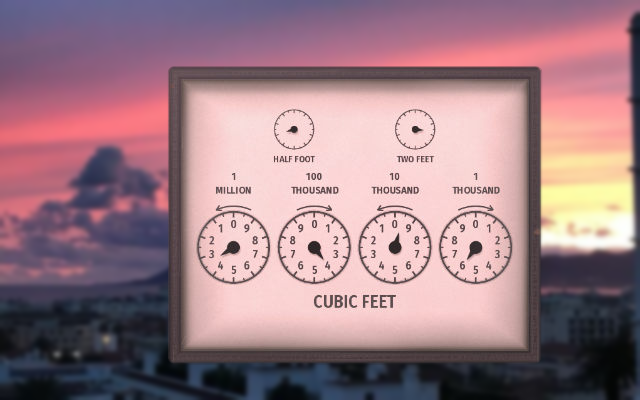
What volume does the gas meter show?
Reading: 339600 ft³
